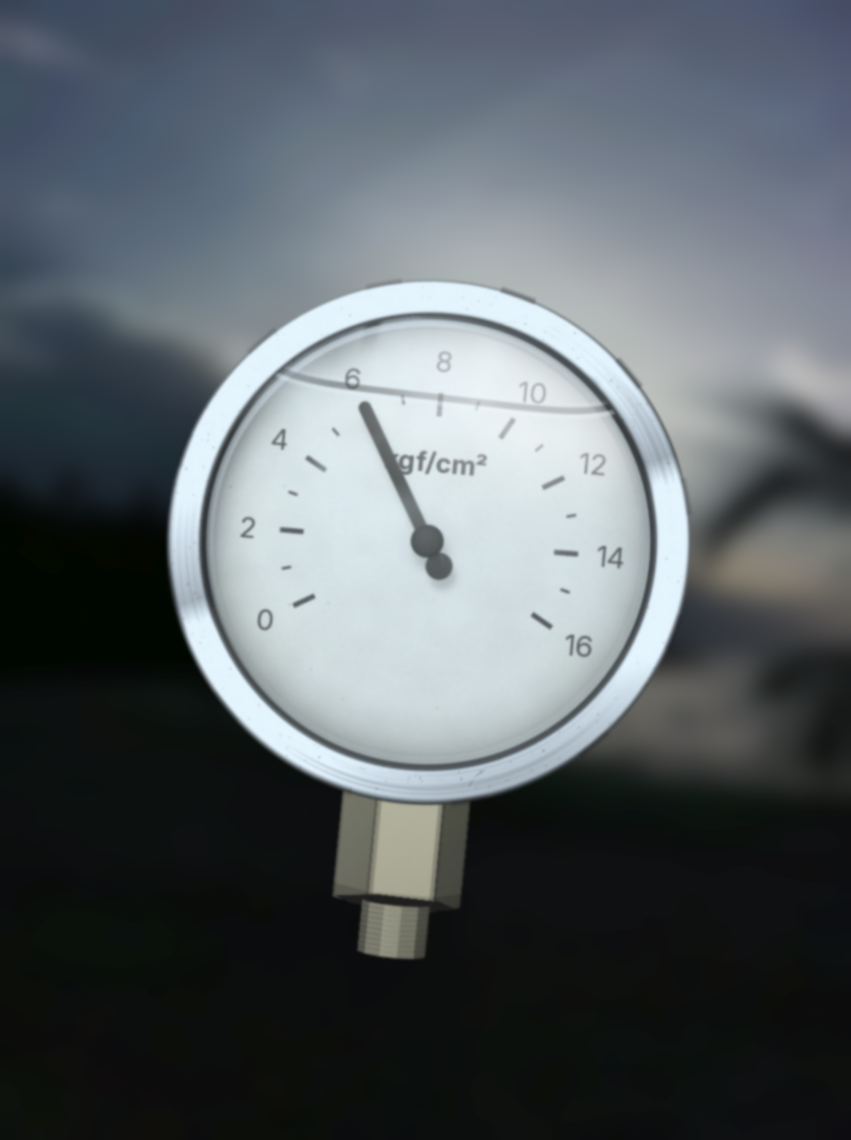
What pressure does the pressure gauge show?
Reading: 6 kg/cm²
